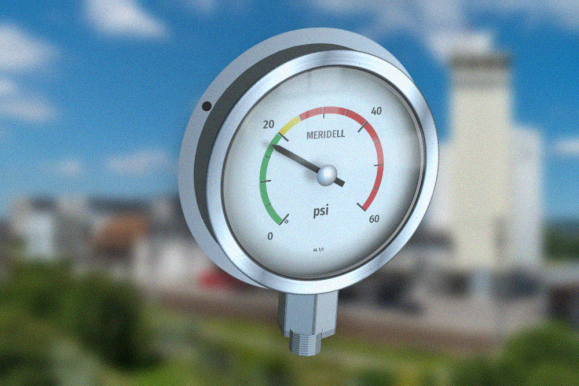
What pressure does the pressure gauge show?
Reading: 17.5 psi
